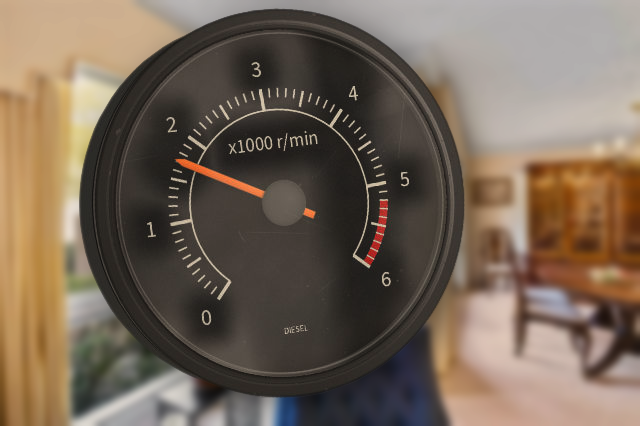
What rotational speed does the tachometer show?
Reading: 1700 rpm
